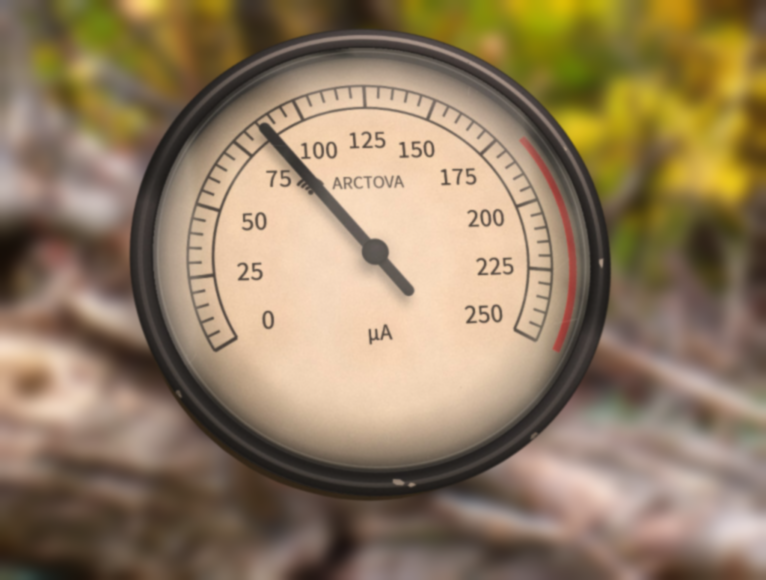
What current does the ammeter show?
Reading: 85 µA
